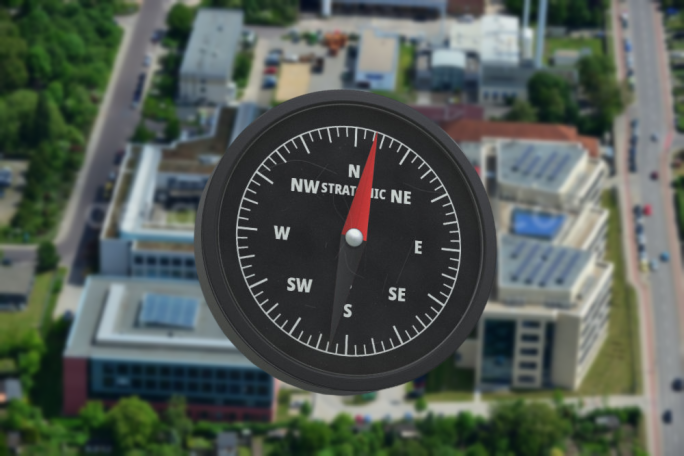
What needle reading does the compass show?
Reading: 10 °
